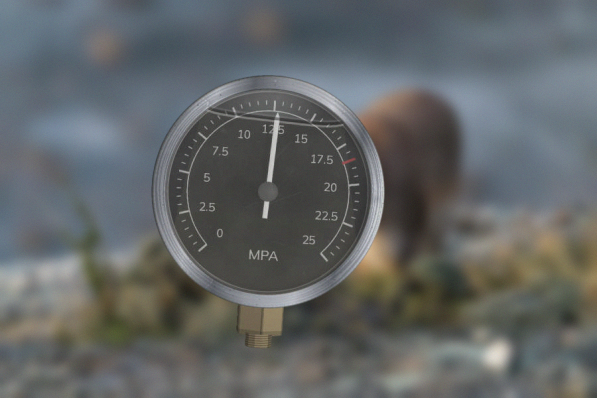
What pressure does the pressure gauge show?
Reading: 12.75 MPa
